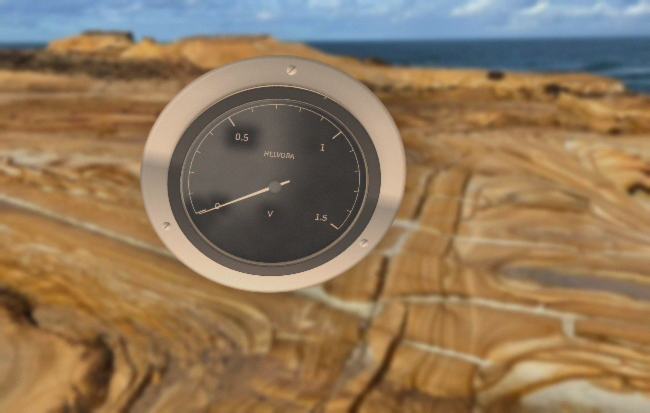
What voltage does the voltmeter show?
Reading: 0 V
